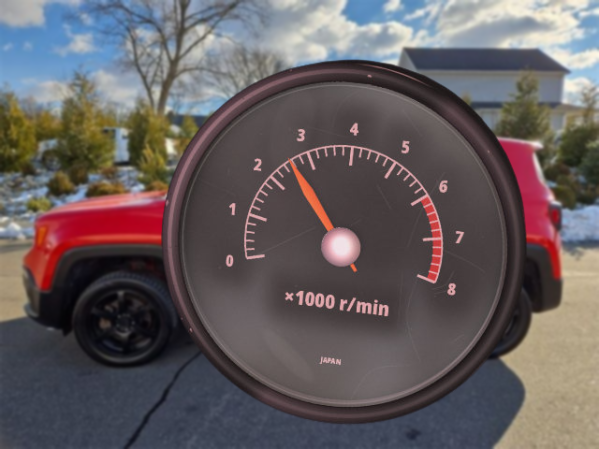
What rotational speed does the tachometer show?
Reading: 2600 rpm
